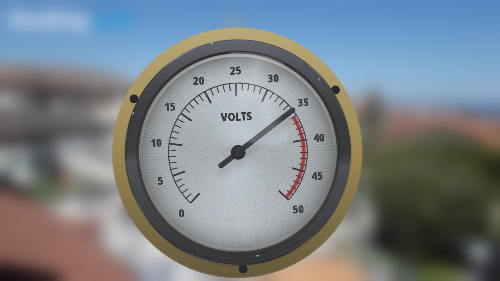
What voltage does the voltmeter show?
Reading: 35 V
